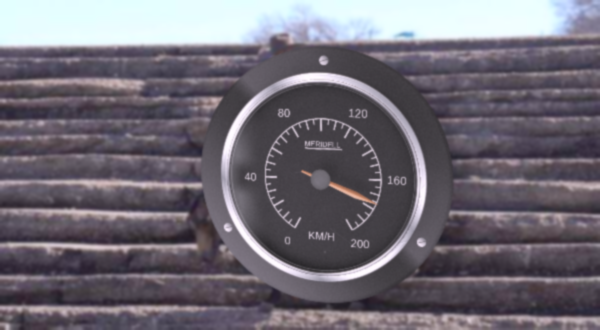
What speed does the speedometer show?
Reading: 175 km/h
